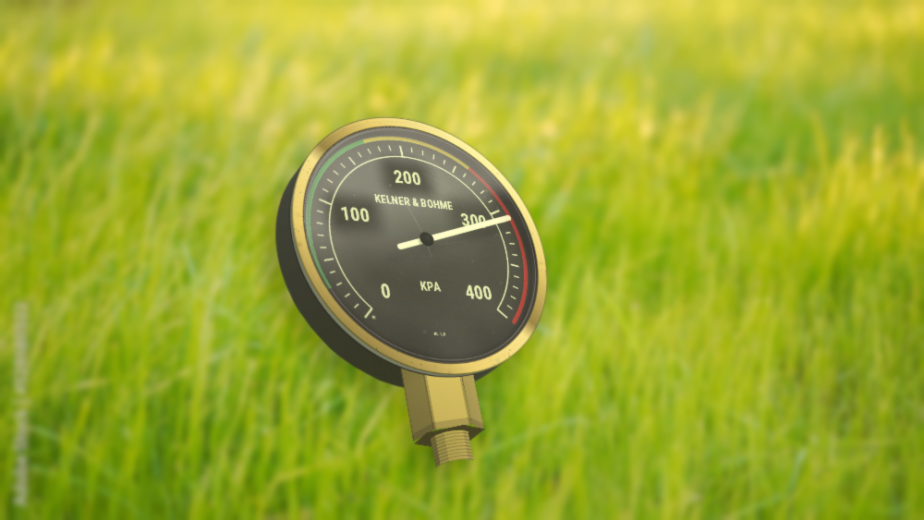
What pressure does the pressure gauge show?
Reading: 310 kPa
